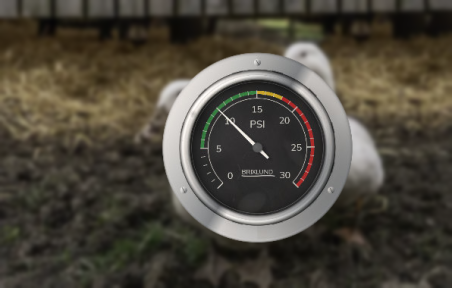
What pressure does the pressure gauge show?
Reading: 10 psi
